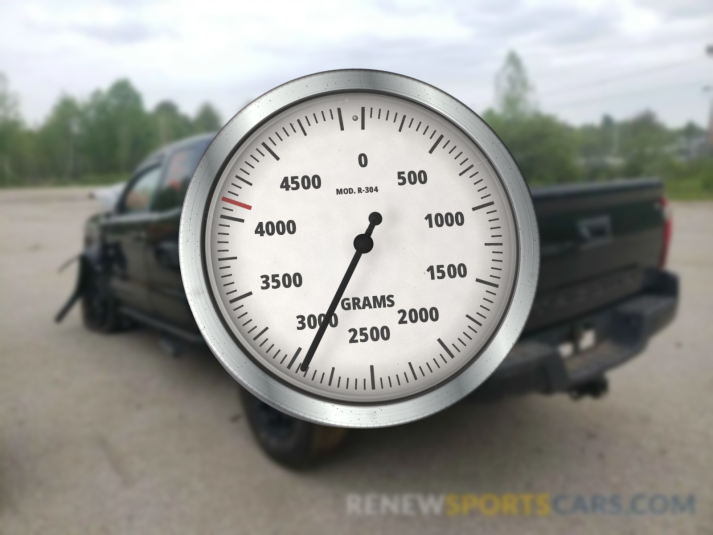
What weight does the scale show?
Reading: 2925 g
